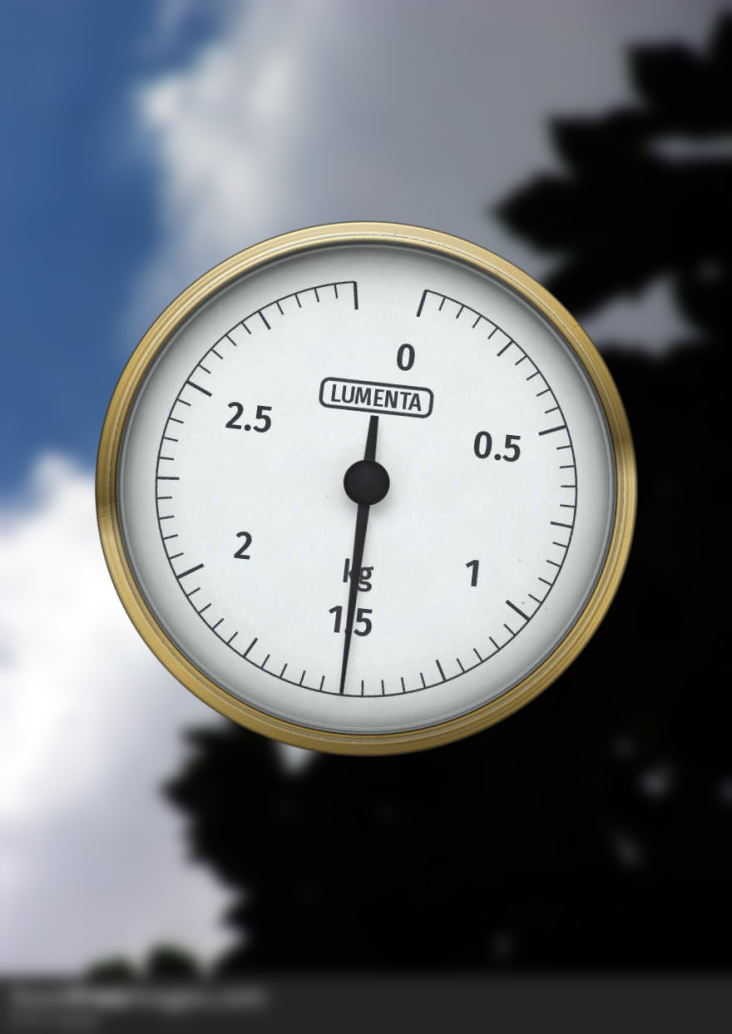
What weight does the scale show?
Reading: 1.5 kg
